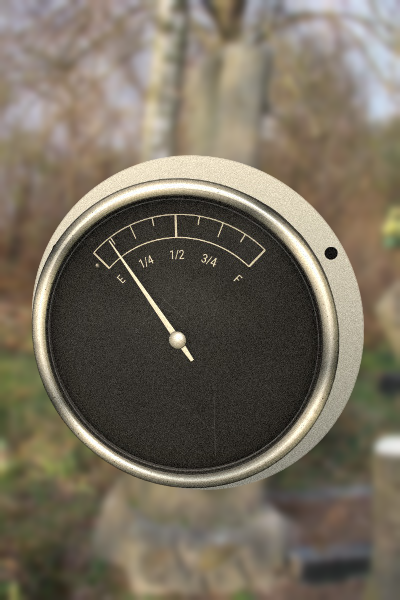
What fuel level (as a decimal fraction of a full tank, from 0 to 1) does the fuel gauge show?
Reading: 0.125
